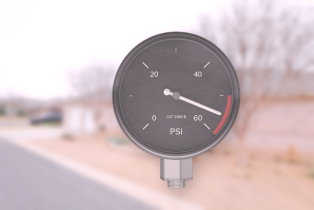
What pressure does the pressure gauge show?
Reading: 55 psi
